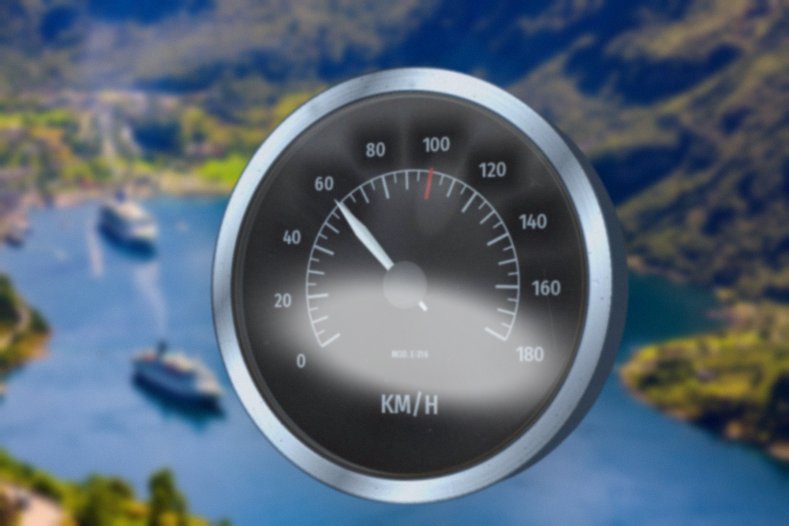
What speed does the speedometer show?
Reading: 60 km/h
